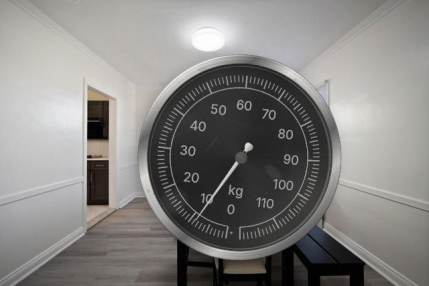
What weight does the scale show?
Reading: 9 kg
